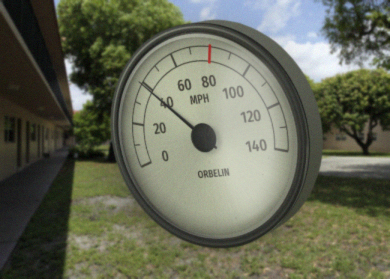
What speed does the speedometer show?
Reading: 40 mph
